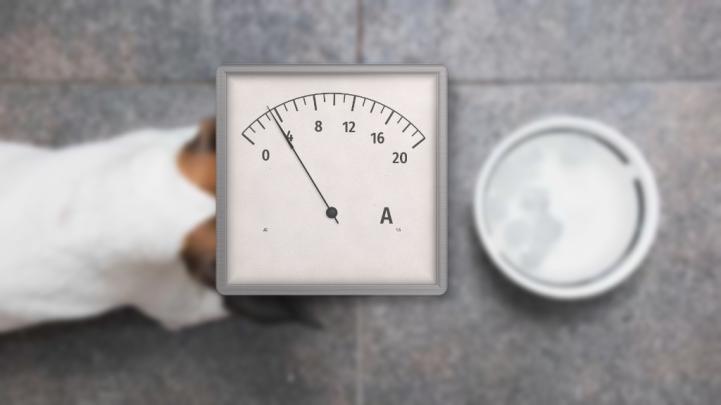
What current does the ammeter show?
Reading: 3.5 A
